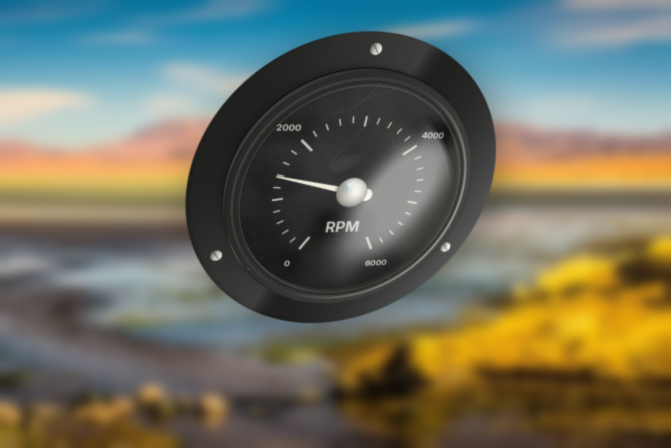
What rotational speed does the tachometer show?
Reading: 1400 rpm
